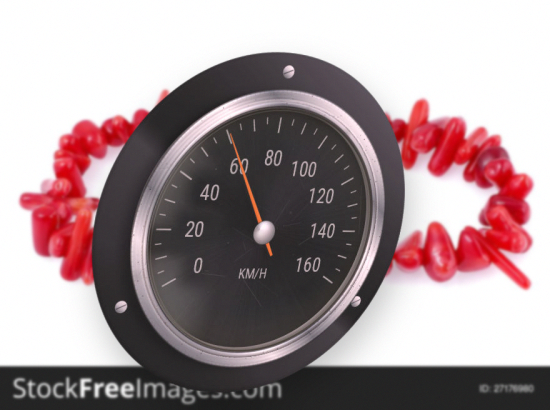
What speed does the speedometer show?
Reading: 60 km/h
